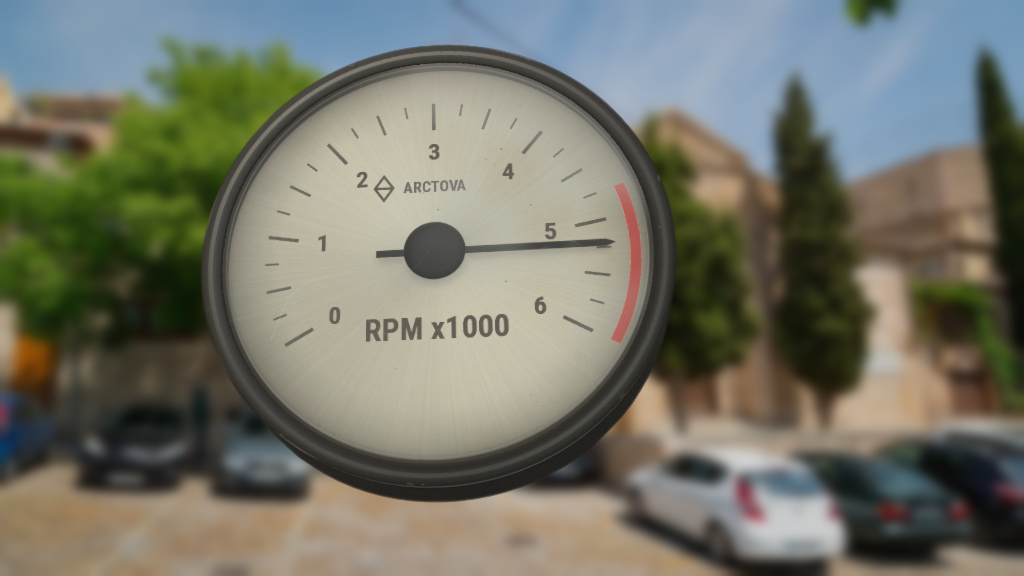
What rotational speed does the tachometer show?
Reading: 5250 rpm
